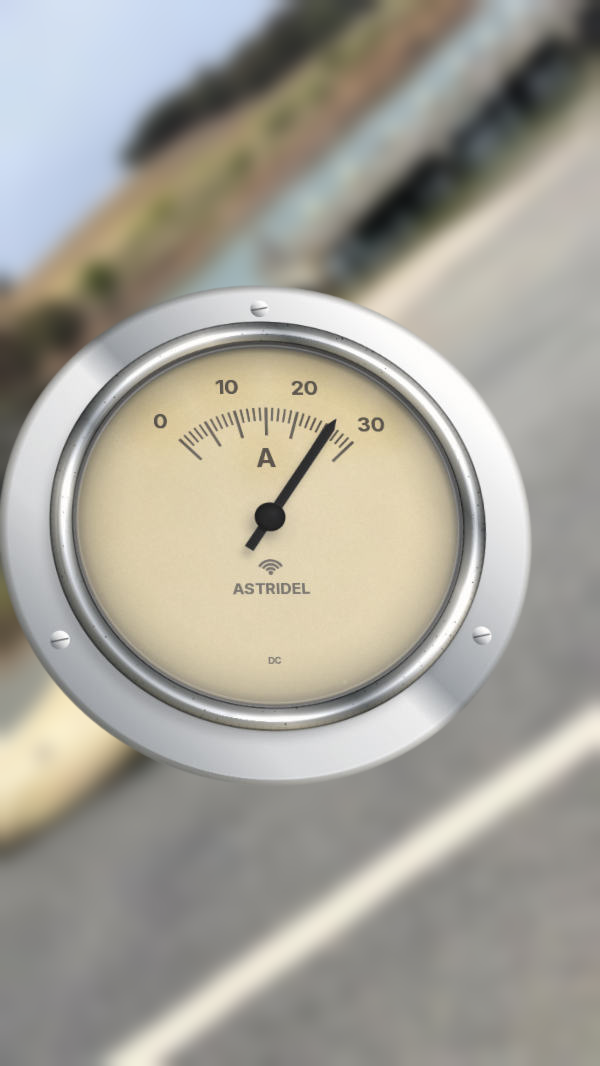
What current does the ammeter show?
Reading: 26 A
